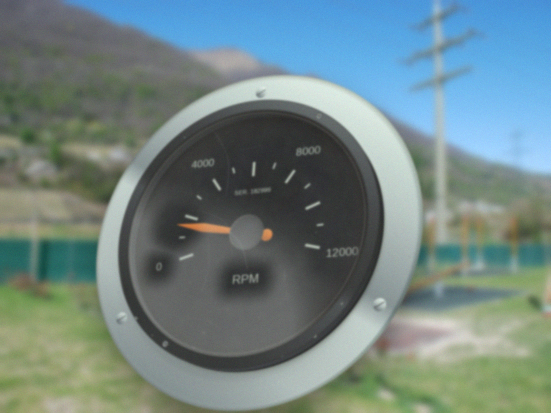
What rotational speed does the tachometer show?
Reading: 1500 rpm
